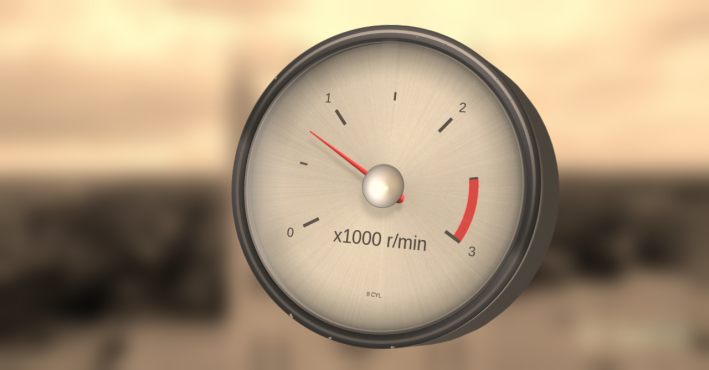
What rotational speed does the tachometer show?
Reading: 750 rpm
